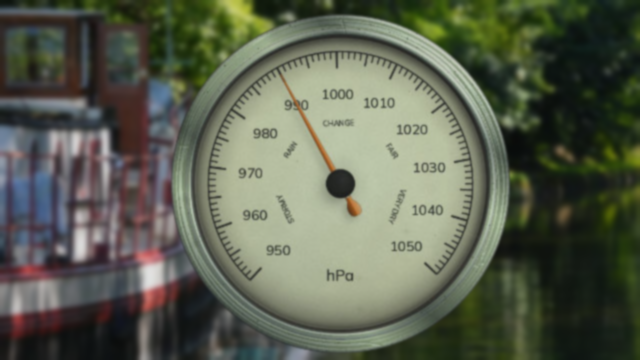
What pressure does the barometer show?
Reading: 990 hPa
